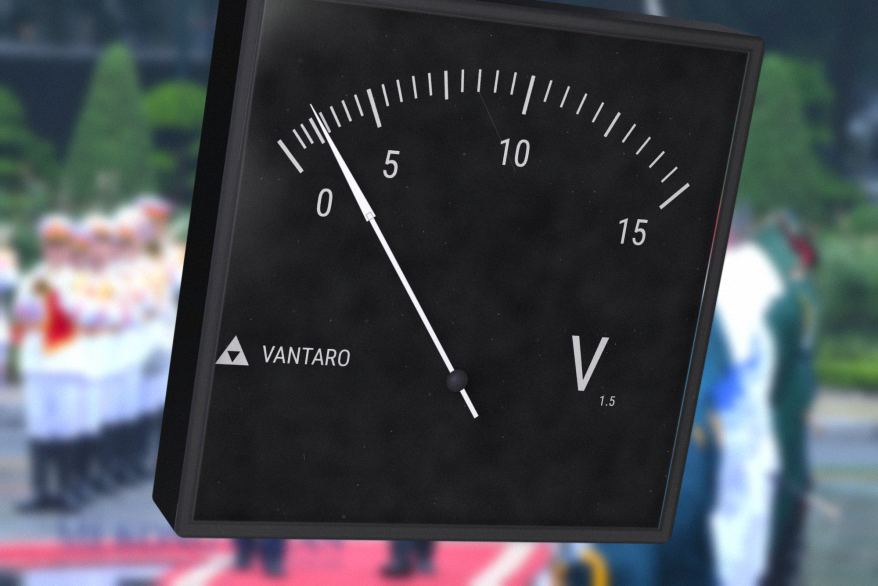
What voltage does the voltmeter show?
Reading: 2.75 V
